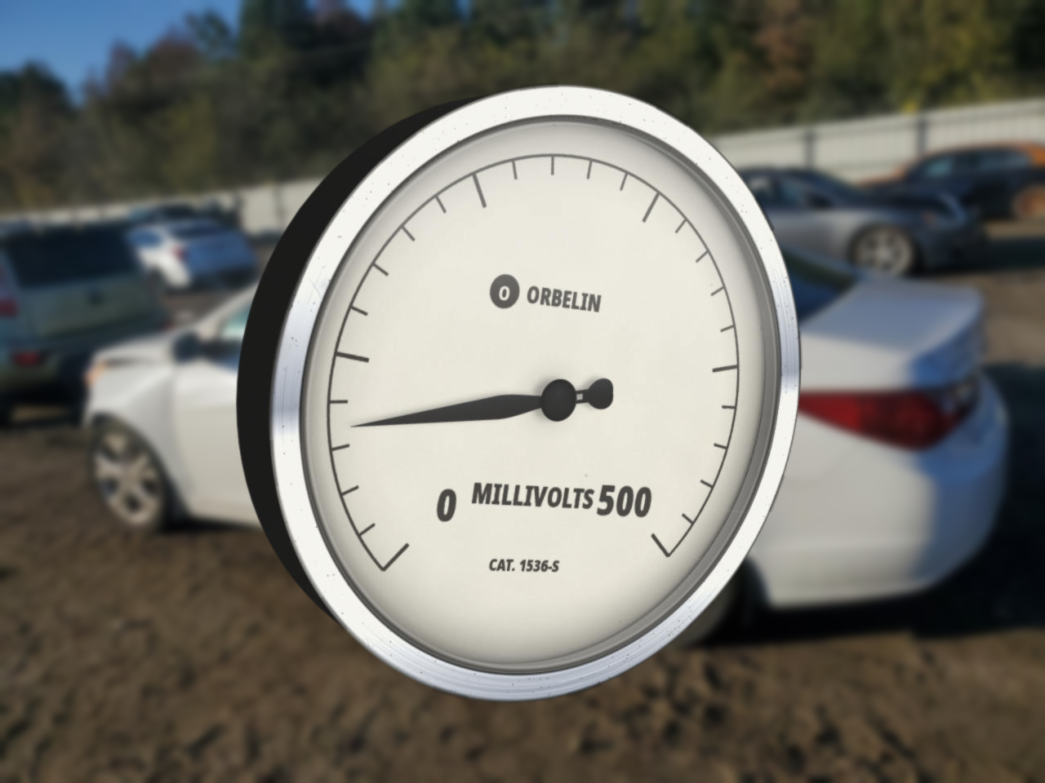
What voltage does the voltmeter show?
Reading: 70 mV
